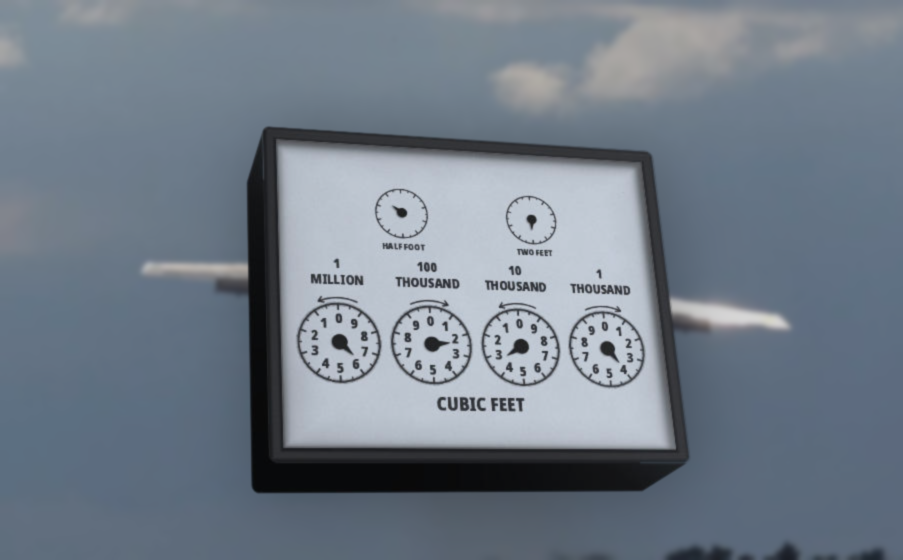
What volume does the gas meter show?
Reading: 623400 ft³
